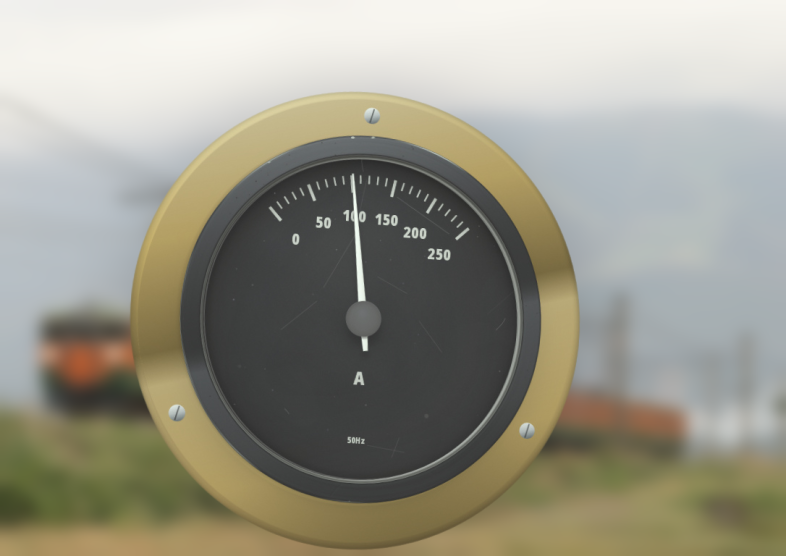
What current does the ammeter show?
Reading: 100 A
